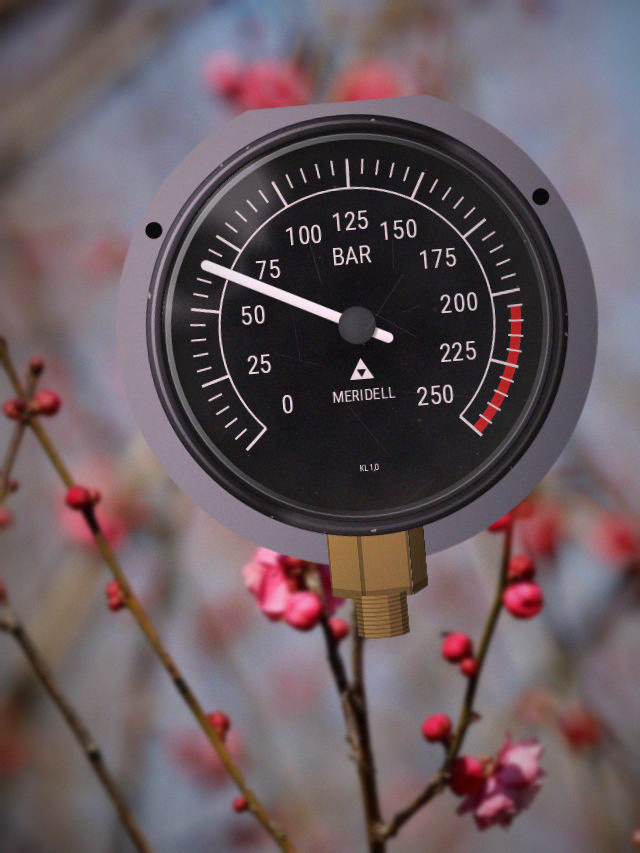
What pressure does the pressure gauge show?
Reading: 65 bar
